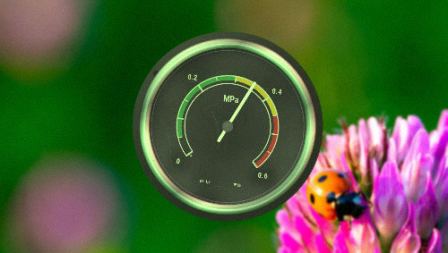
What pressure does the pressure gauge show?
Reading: 0.35 MPa
